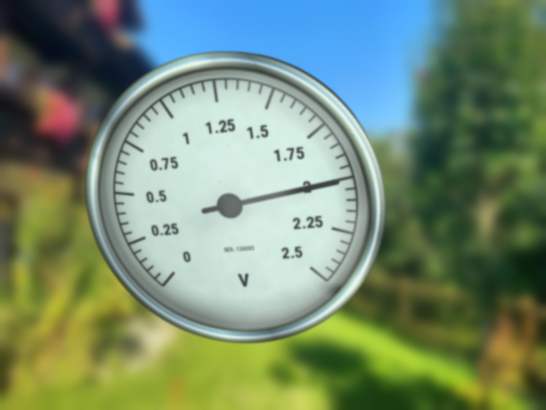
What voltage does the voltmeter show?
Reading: 2 V
